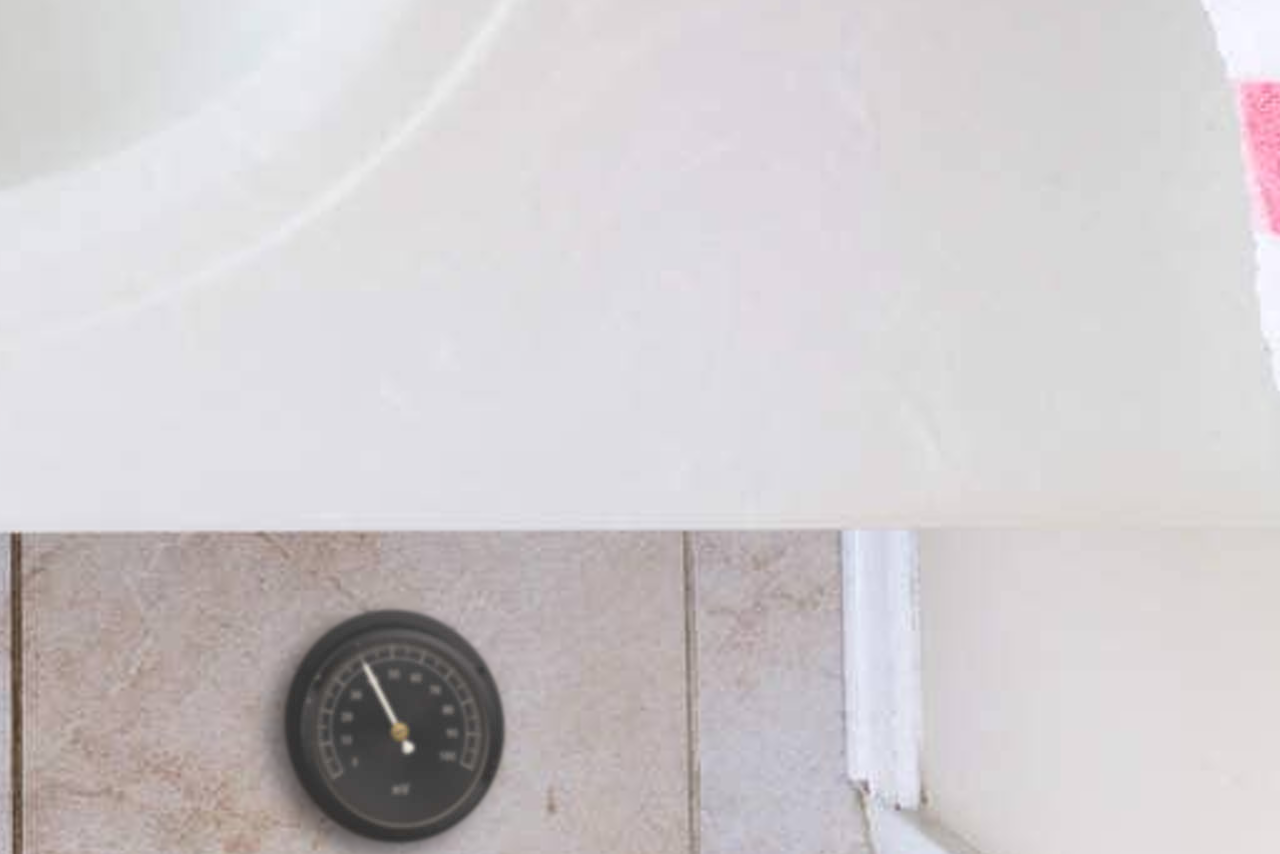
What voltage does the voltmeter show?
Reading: 40 mV
